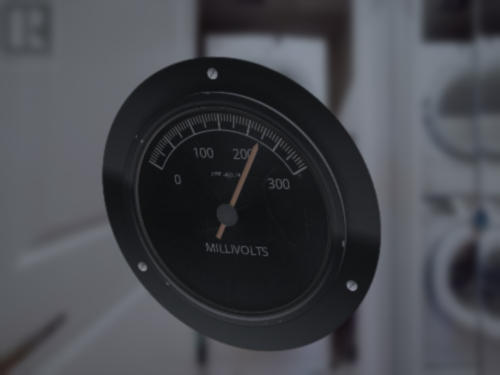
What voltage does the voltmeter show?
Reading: 225 mV
